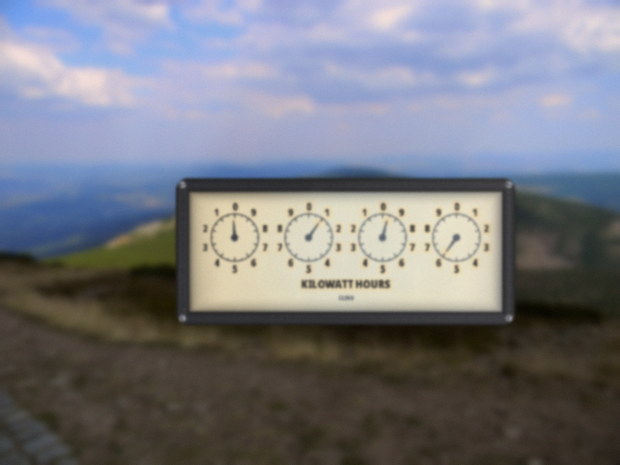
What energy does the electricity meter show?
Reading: 96 kWh
